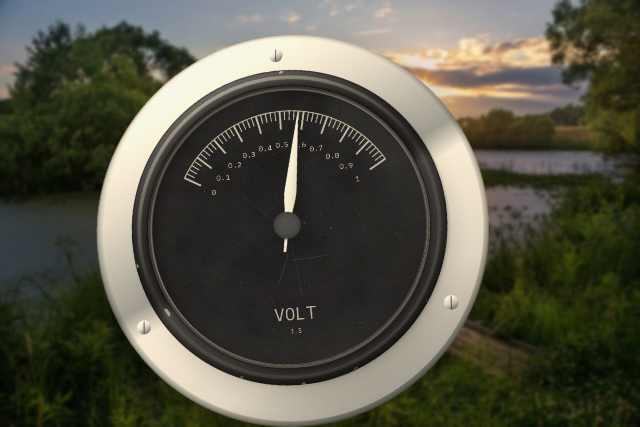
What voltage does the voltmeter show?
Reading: 0.58 V
